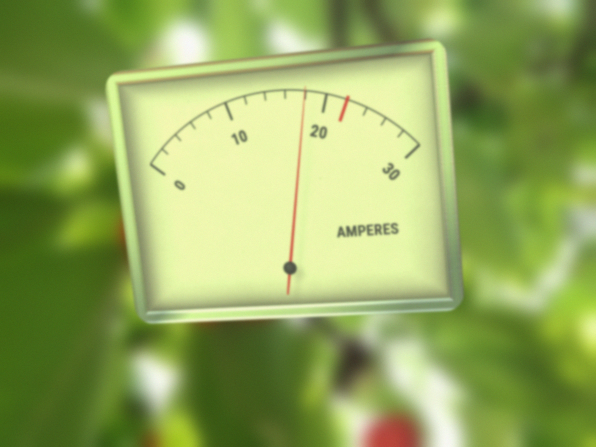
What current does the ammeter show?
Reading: 18 A
